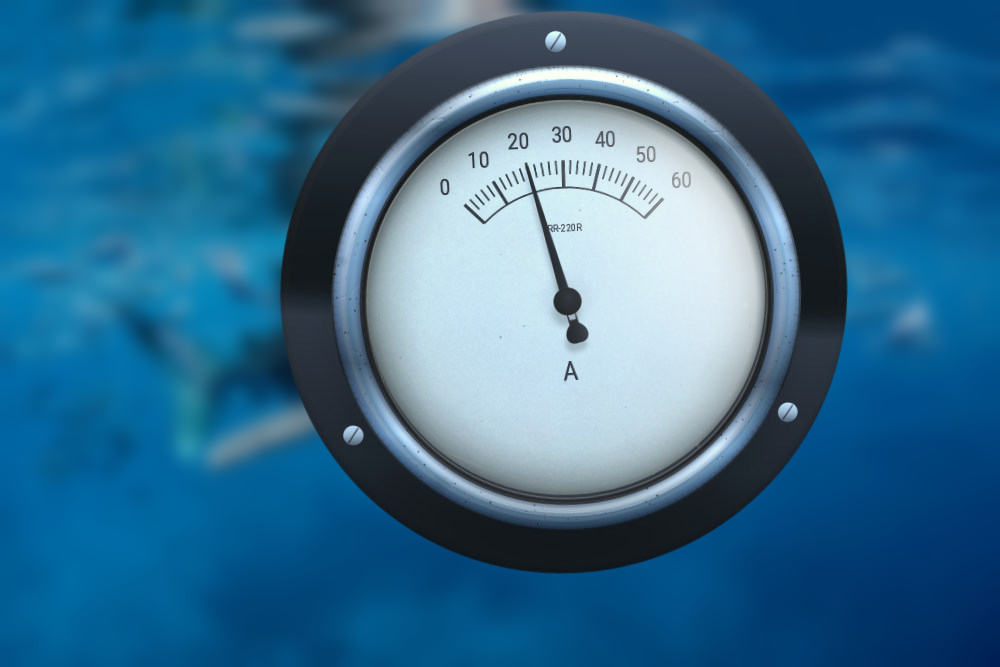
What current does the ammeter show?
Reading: 20 A
